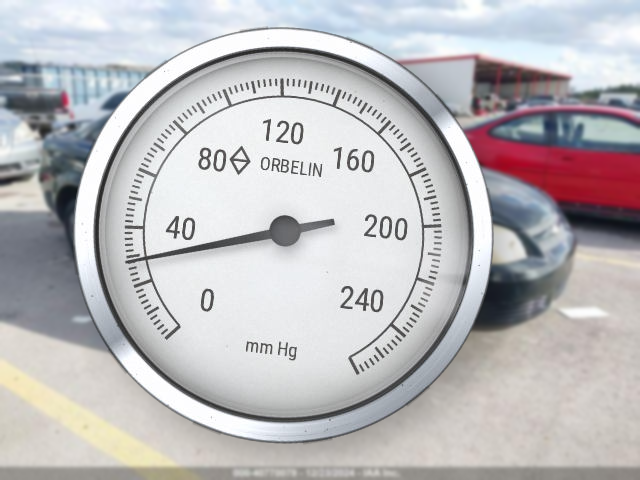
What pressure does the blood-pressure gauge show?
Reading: 28 mmHg
